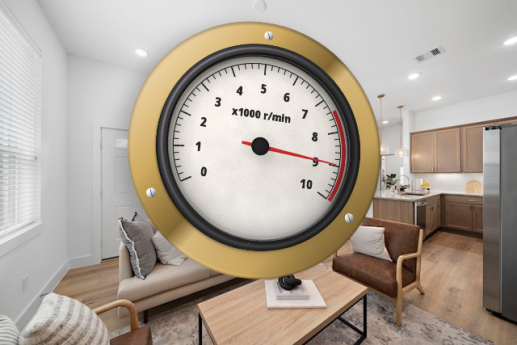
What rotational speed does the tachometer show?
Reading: 9000 rpm
